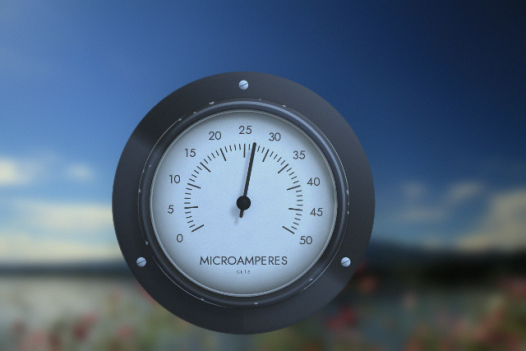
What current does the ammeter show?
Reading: 27 µA
